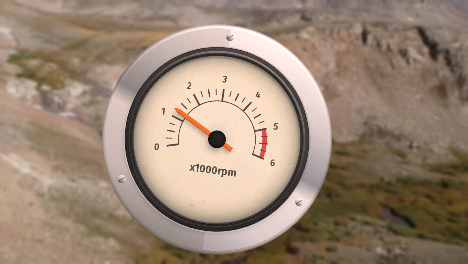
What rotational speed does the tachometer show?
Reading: 1250 rpm
